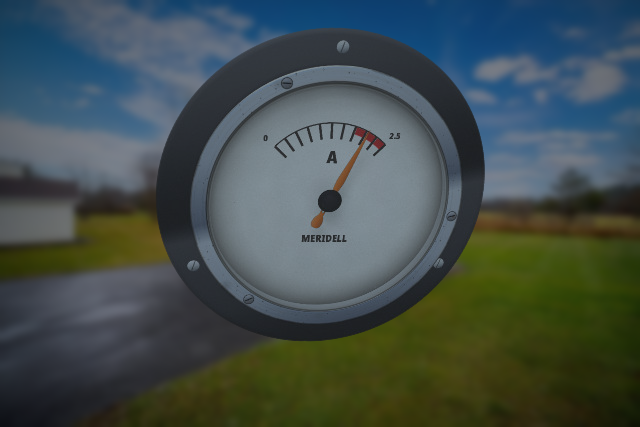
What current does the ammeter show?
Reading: 2 A
